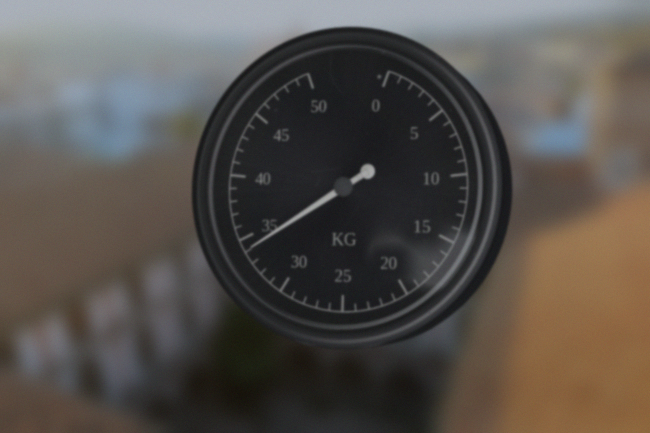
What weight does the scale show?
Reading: 34 kg
